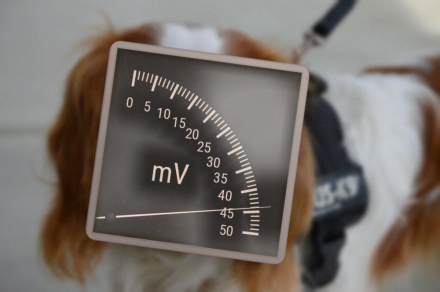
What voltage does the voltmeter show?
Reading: 44 mV
